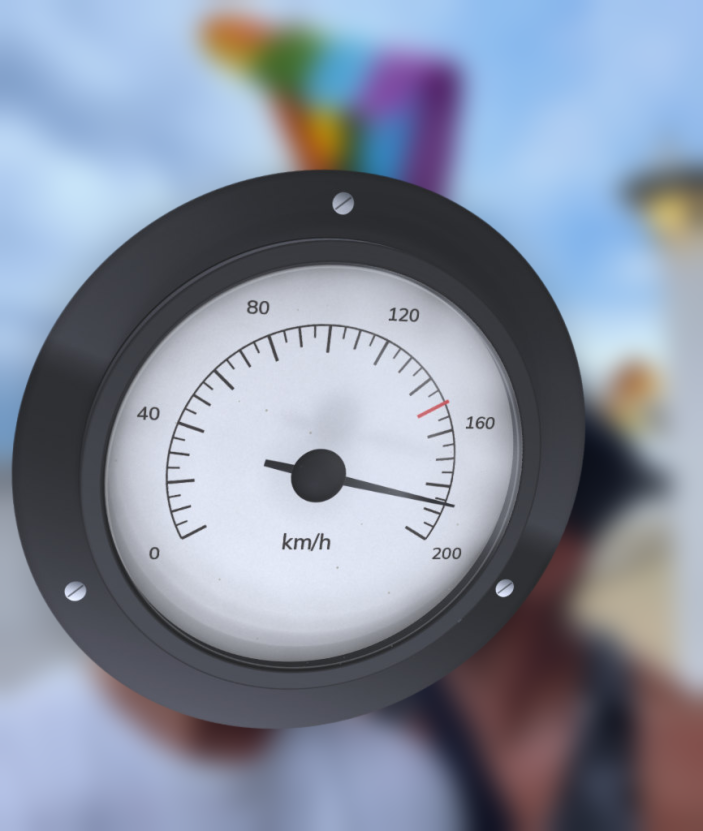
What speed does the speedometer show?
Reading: 185 km/h
